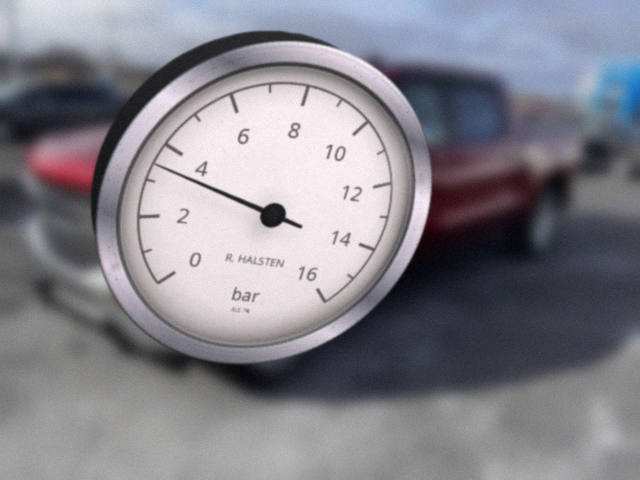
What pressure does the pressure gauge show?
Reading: 3.5 bar
